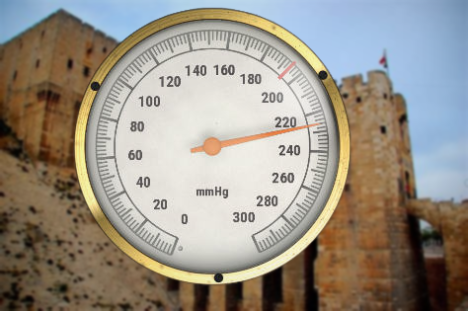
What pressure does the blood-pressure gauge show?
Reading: 226 mmHg
